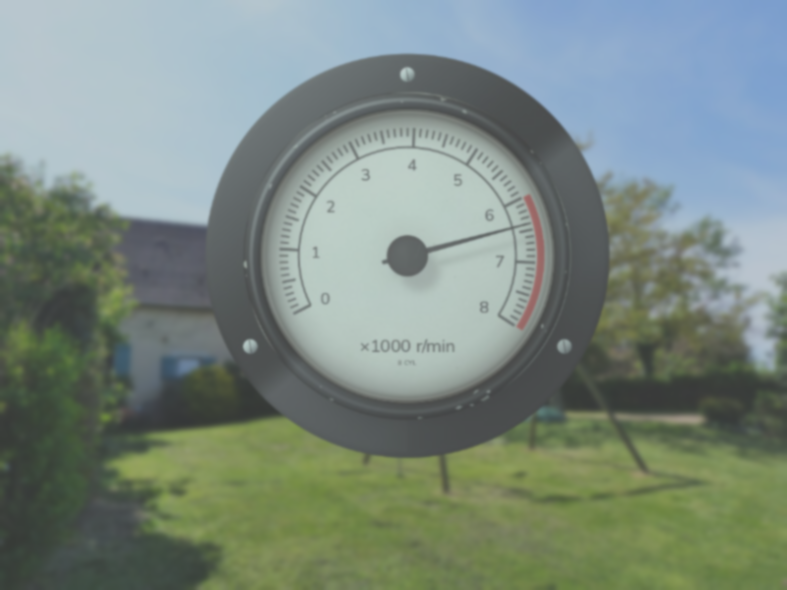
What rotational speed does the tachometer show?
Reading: 6400 rpm
